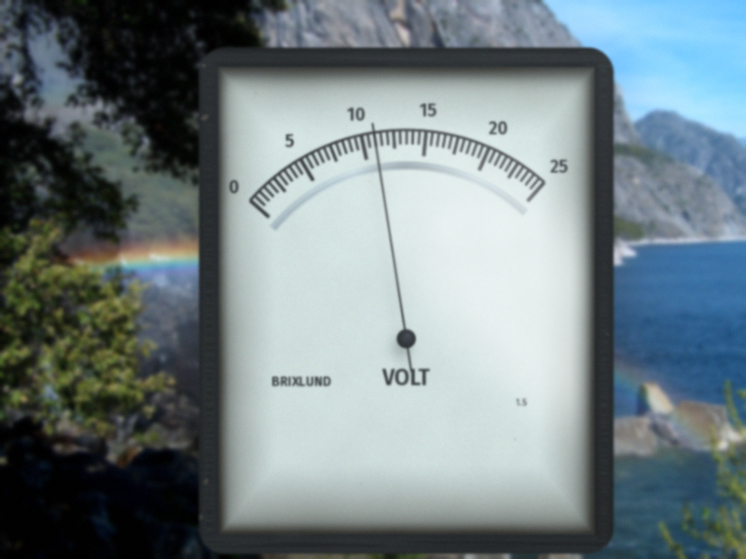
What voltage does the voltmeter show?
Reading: 11 V
